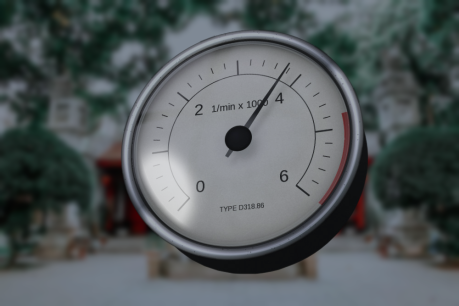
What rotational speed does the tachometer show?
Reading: 3800 rpm
